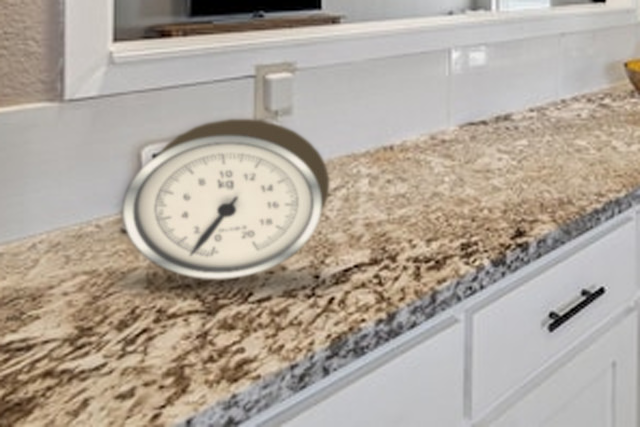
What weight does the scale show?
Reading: 1 kg
